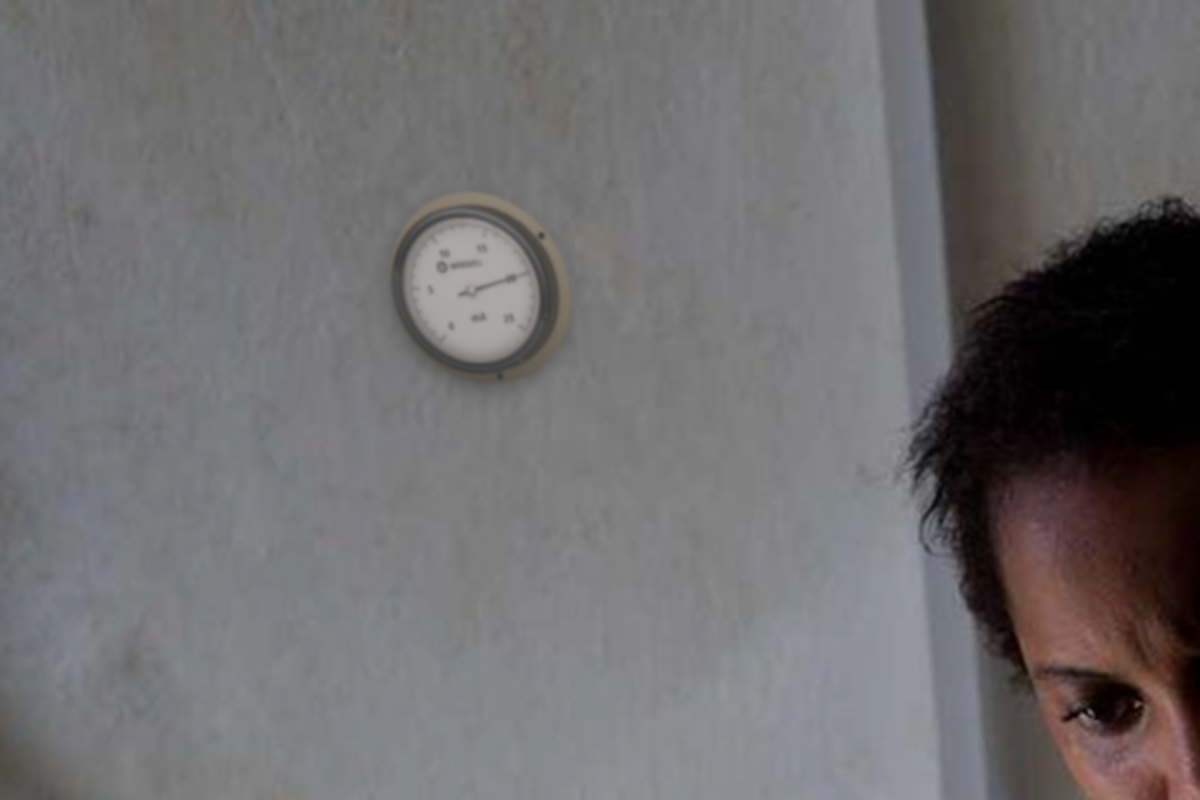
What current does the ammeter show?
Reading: 20 mA
